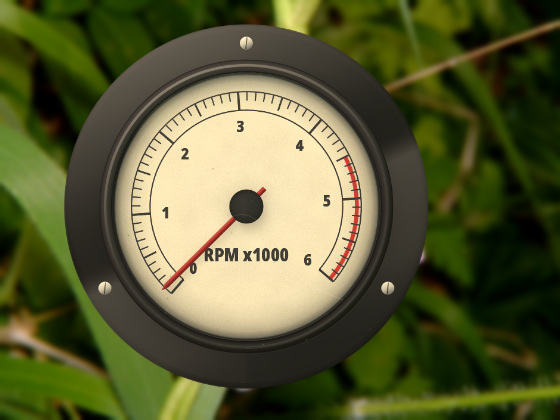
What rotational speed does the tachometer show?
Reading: 100 rpm
